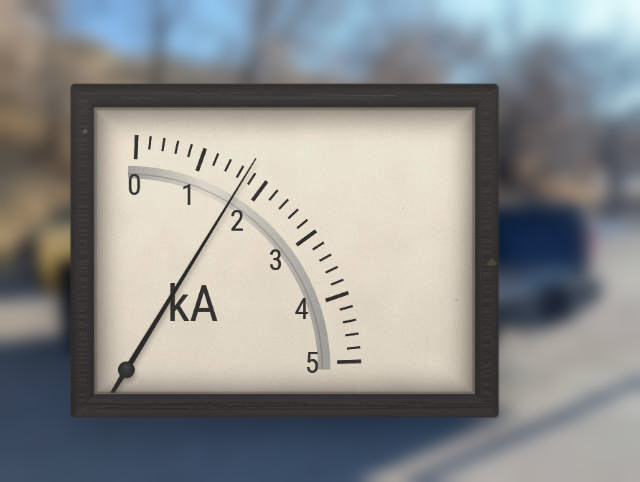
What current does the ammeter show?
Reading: 1.7 kA
